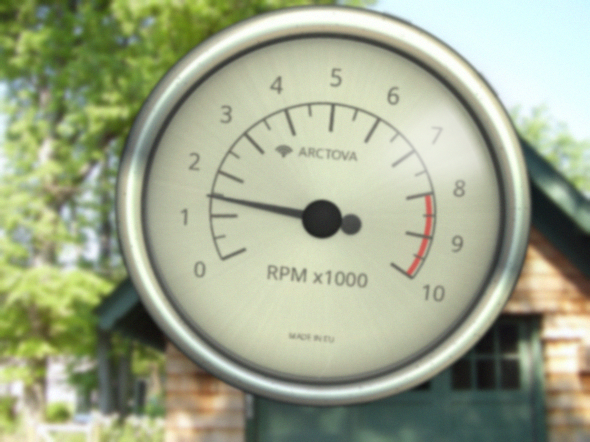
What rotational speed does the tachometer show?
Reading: 1500 rpm
